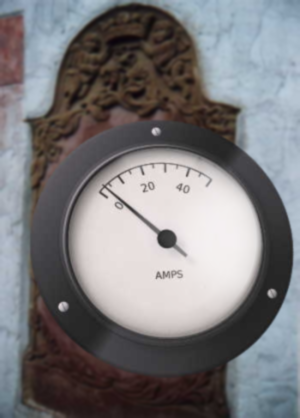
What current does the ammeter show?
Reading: 2.5 A
